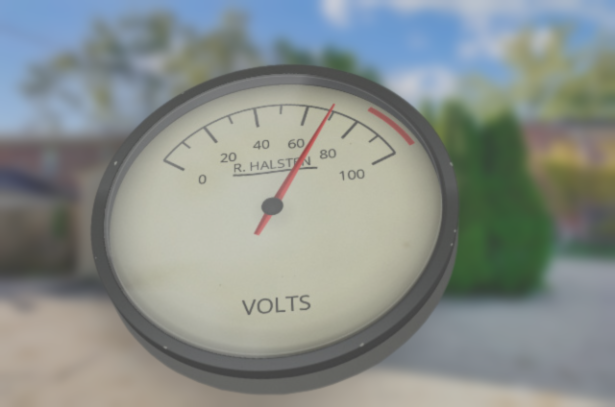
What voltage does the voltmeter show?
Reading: 70 V
